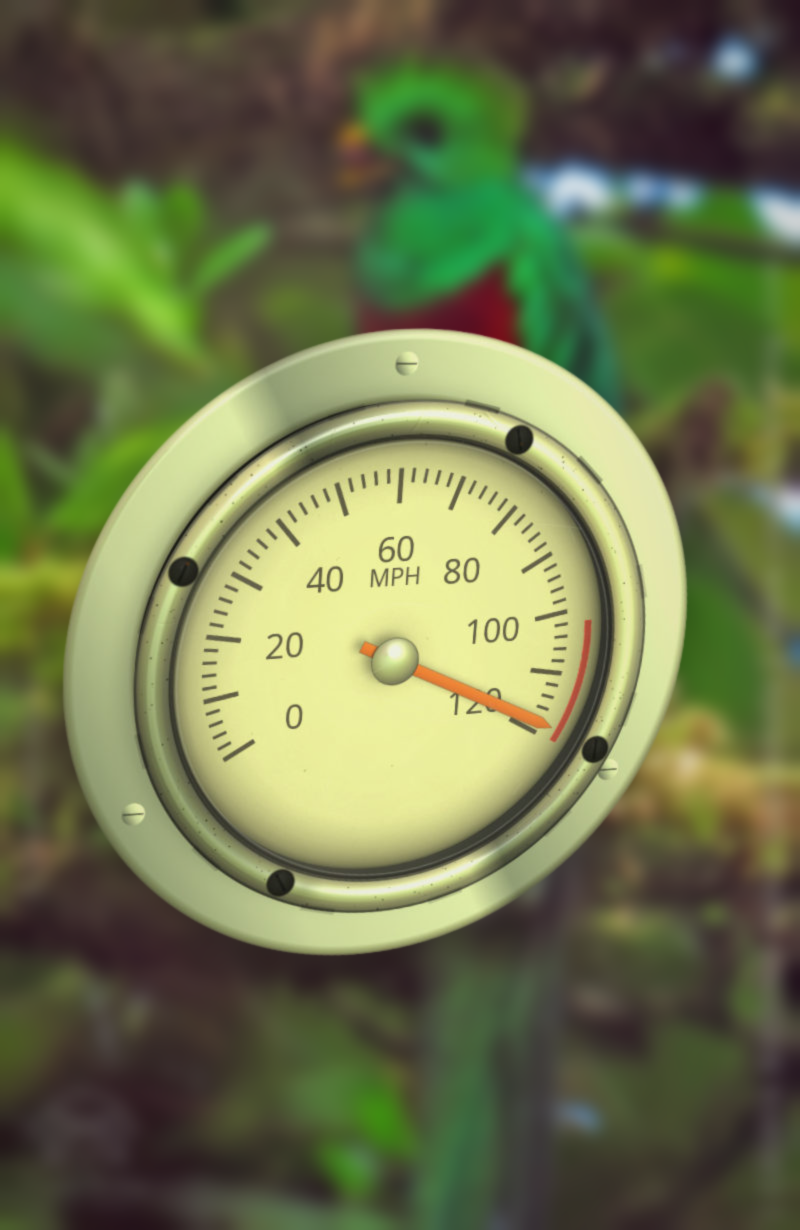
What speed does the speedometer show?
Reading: 118 mph
